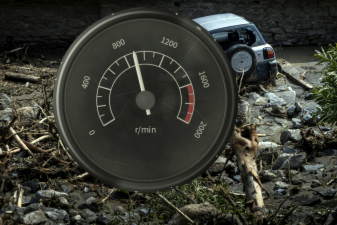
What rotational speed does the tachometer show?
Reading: 900 rpm
